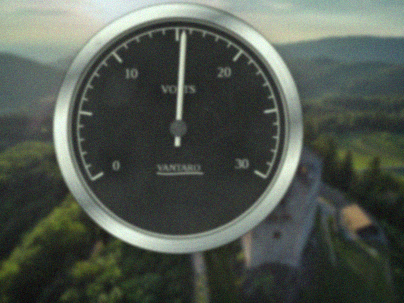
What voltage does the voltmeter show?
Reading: 15.5 V
